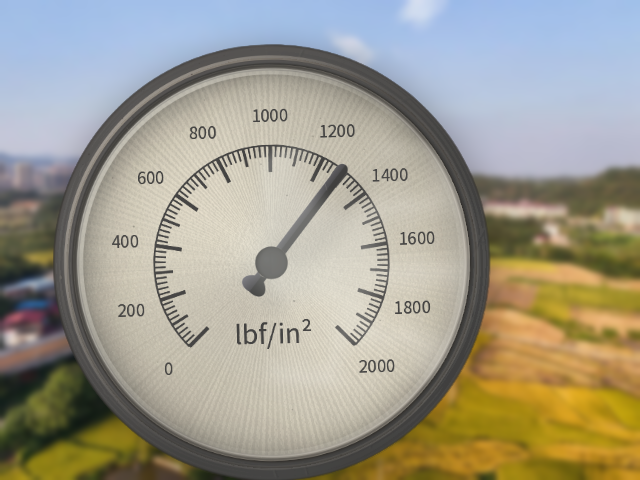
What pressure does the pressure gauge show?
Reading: 1280 psi
